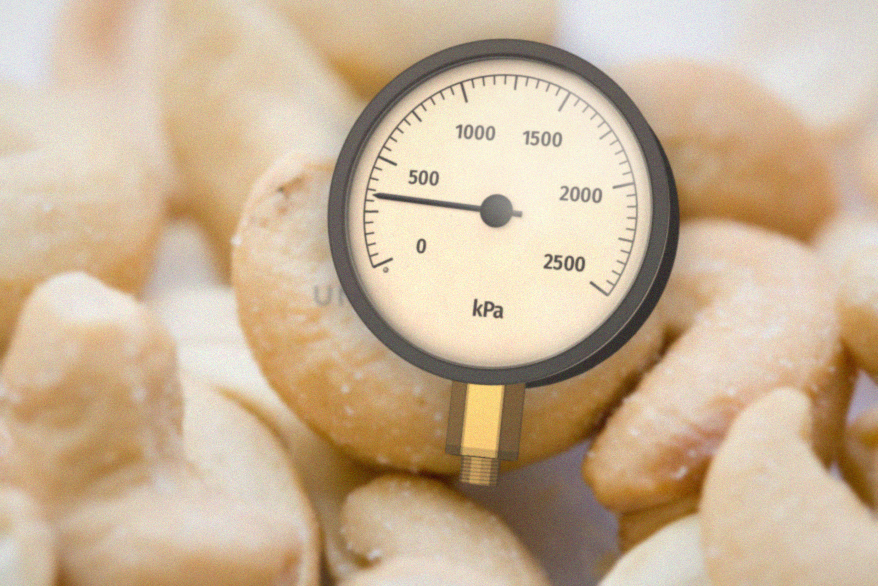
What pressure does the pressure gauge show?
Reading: 325 kPa
